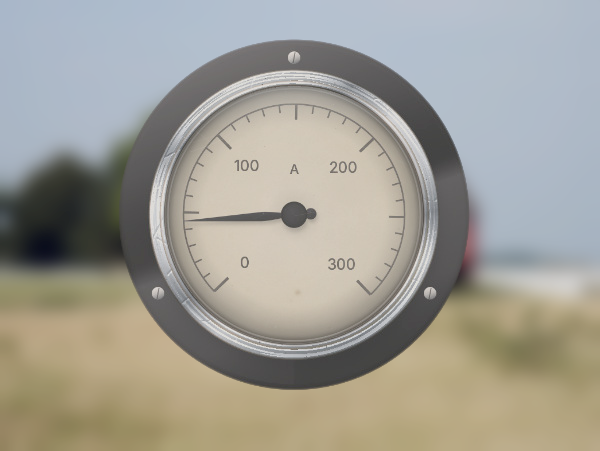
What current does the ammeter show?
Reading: 45 A
